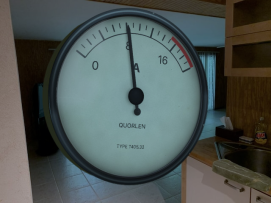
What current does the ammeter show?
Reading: 8 A
